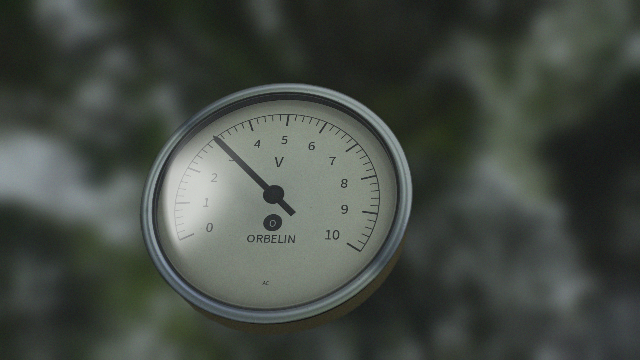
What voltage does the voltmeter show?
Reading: 3 V
